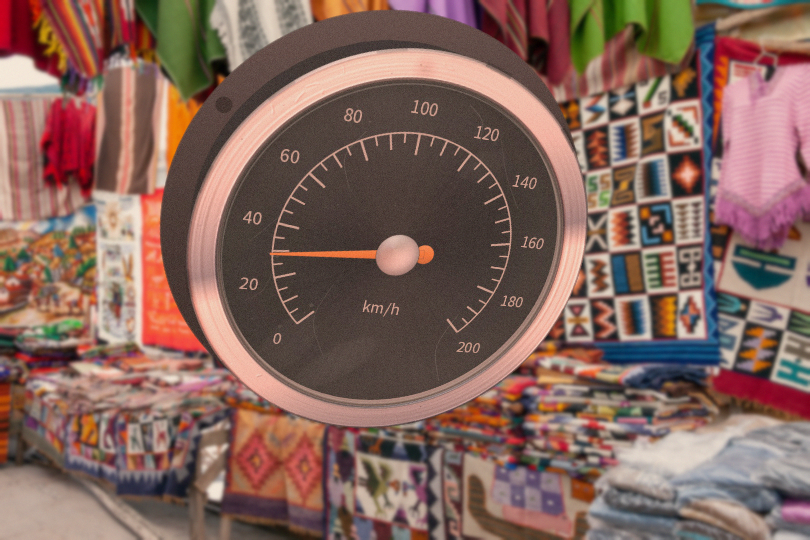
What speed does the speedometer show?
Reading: 30 km/h
